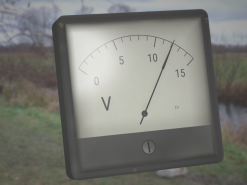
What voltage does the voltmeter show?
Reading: 12 V
